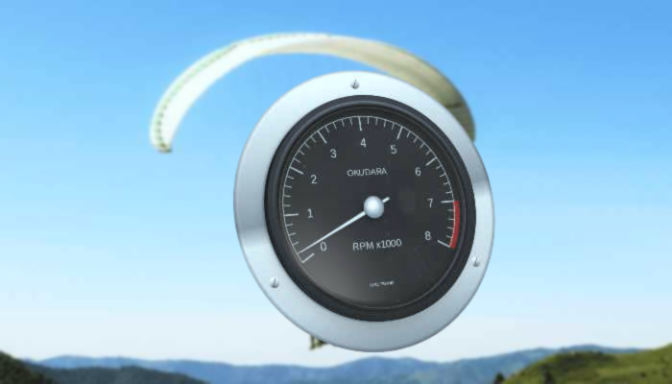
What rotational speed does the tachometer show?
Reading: 200 rpm
